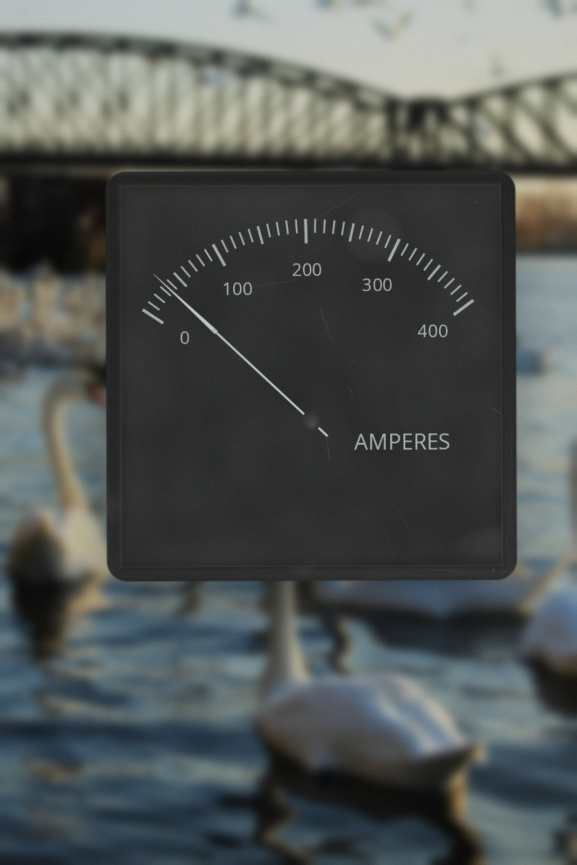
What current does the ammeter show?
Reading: 35 A
